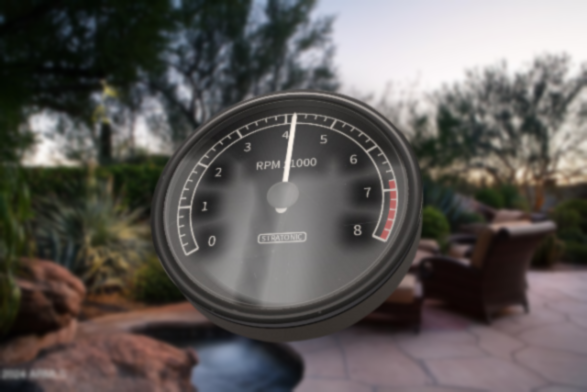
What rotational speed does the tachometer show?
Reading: 4200 rpm
